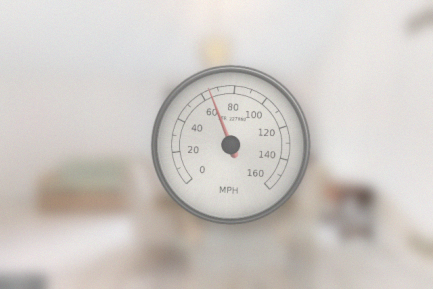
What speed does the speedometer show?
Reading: 65 mph
